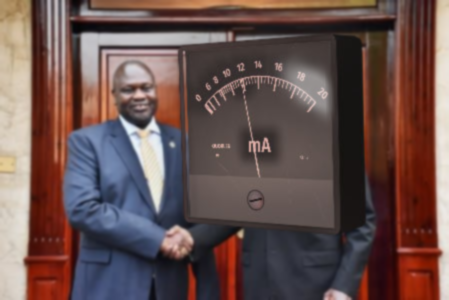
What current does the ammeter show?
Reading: 12 mA
